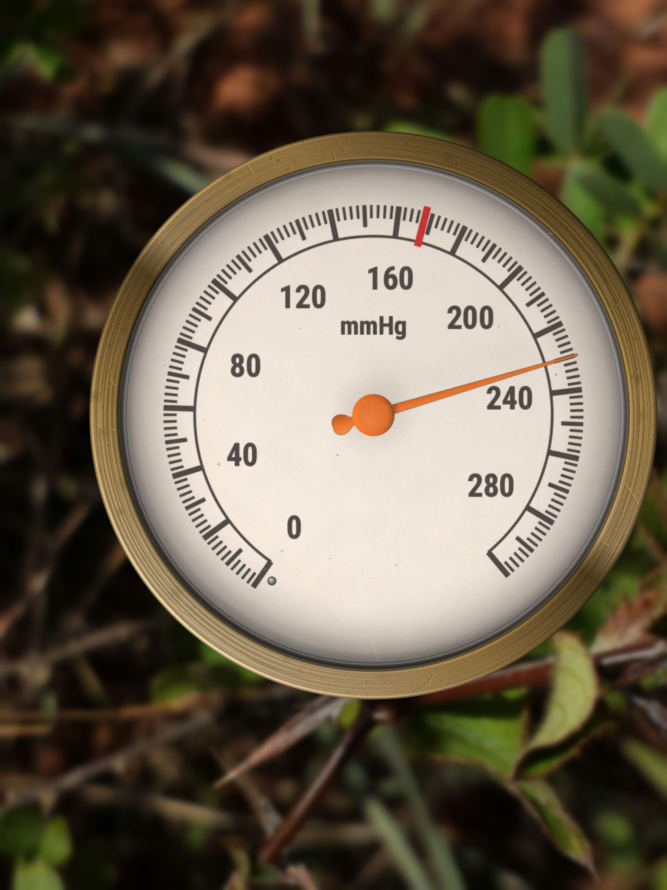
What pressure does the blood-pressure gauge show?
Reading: 230 mmHg
